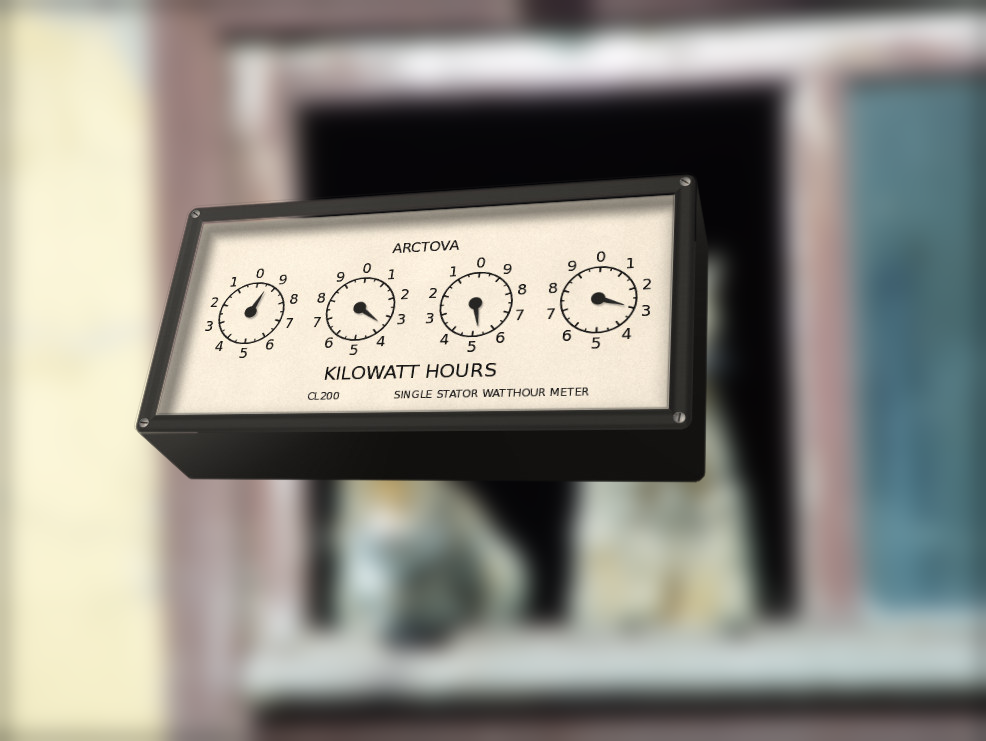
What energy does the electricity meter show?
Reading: 9353 kWh
